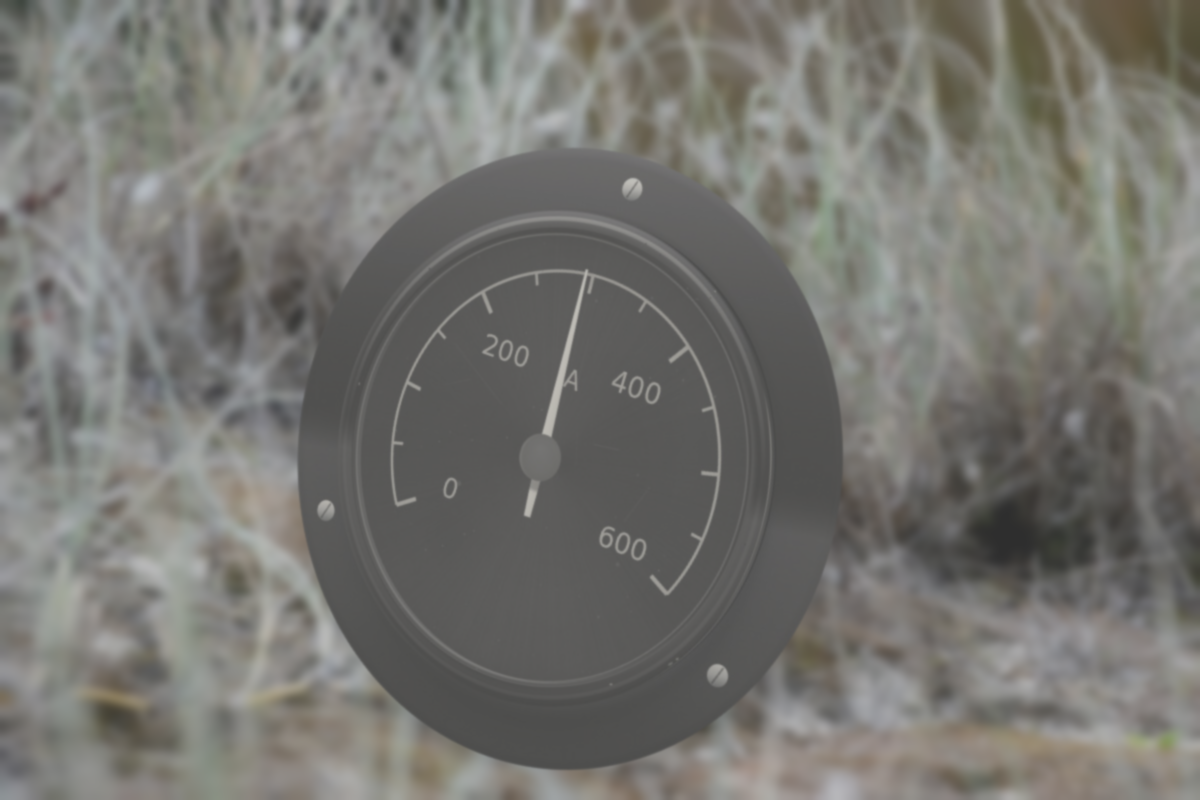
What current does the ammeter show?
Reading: 300 A
